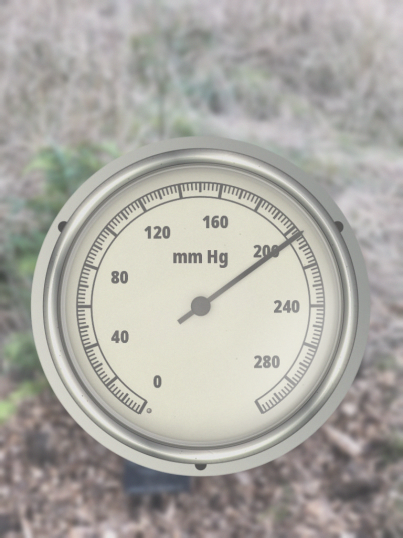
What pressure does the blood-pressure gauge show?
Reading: 204 mmHg
